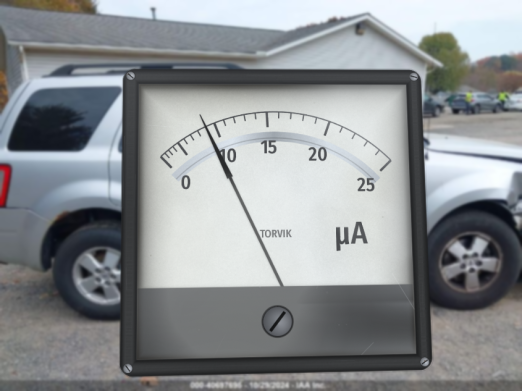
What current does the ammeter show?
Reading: 9 µA
